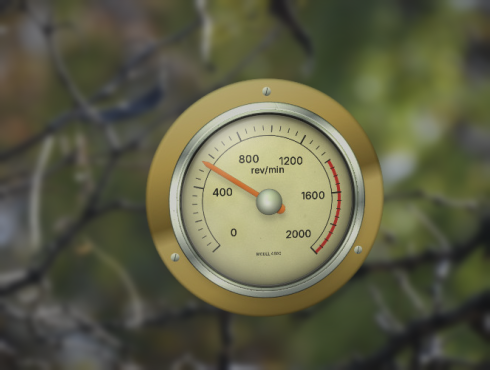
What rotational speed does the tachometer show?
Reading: 550 rpm
